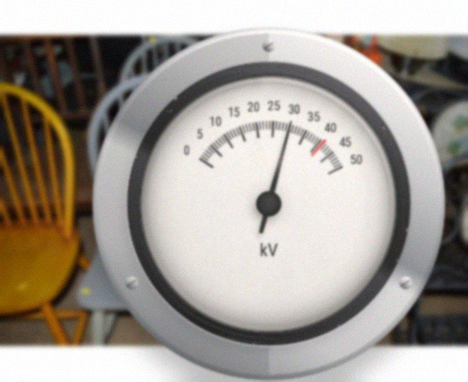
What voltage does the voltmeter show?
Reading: 30 kV
